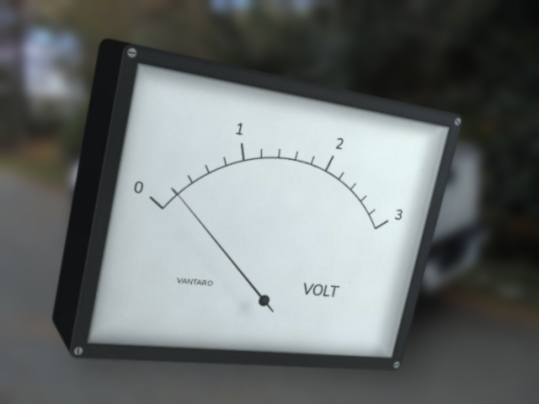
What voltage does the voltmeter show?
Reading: 0.2 V
